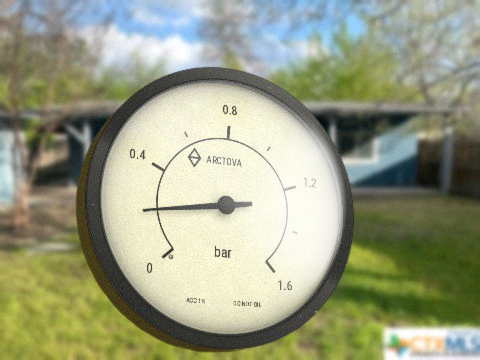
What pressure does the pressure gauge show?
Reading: 0.2 bar
